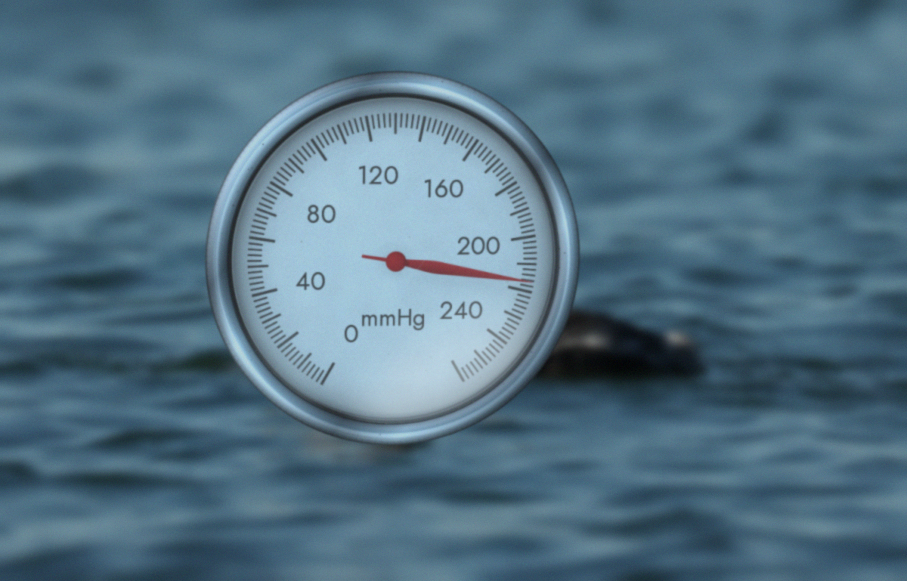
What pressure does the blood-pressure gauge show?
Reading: 216 mmHg
